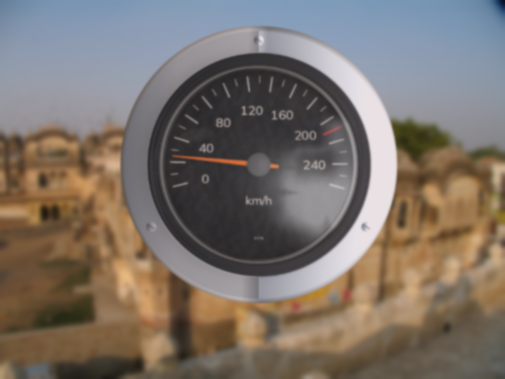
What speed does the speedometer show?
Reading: 25 km/h
